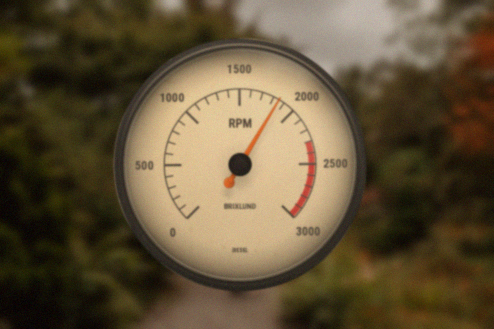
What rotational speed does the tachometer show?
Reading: 1850 rpm
